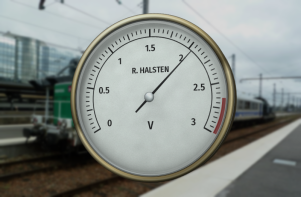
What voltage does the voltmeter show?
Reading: 2.05 V
